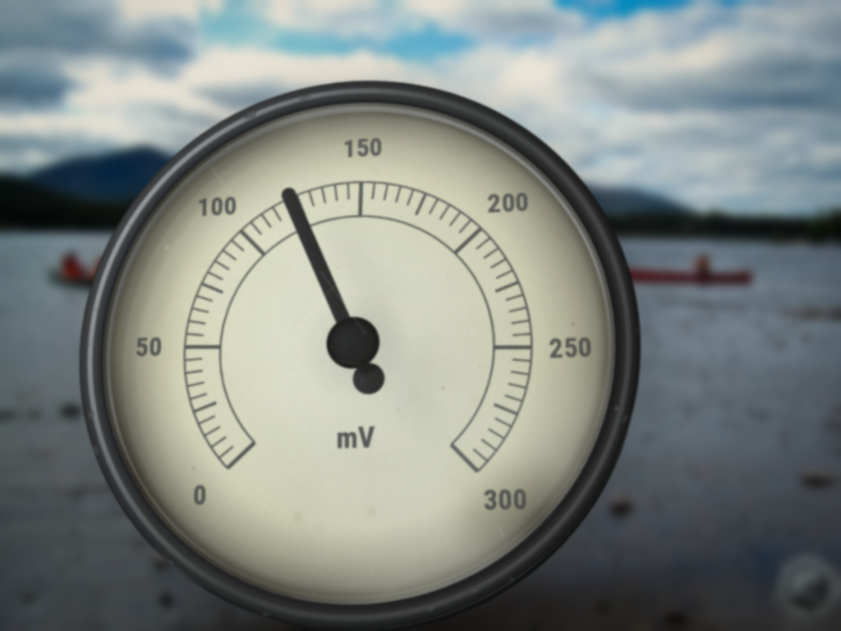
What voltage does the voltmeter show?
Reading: 122.5 mV
